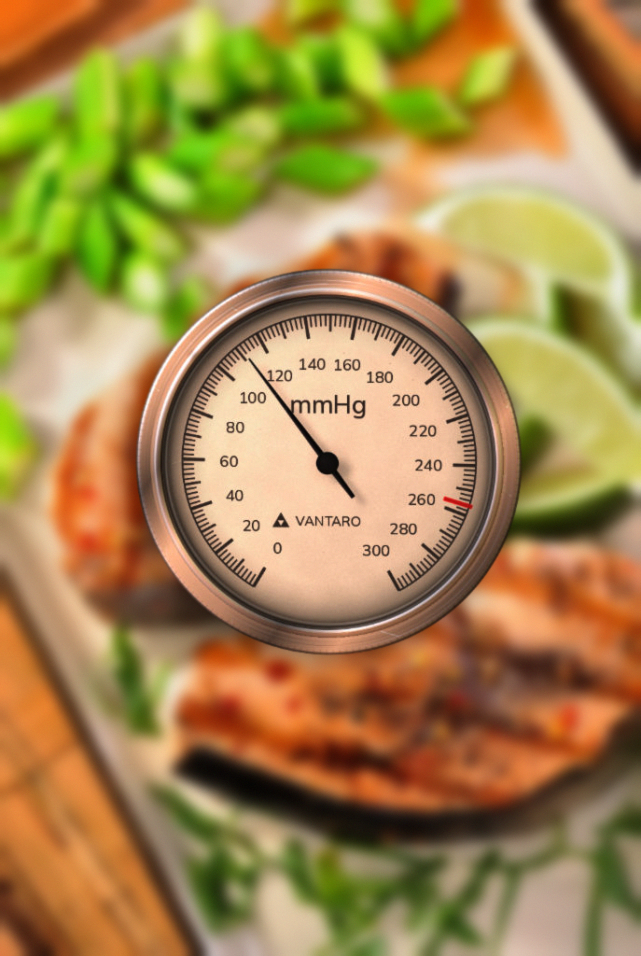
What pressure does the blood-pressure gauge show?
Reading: 112 mmHg
